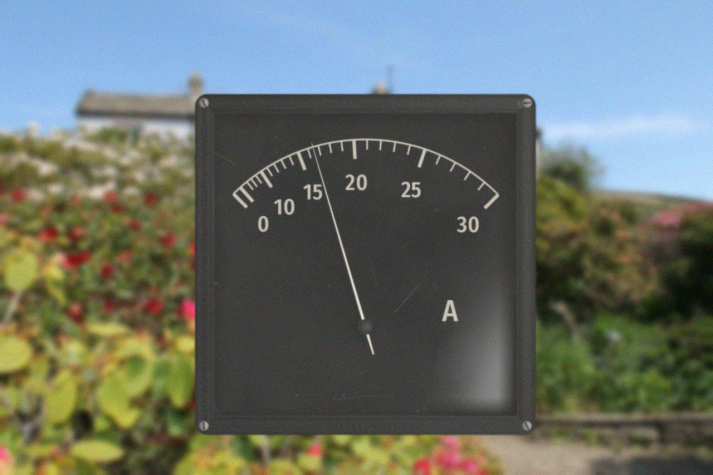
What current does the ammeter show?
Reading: 16.5 A
